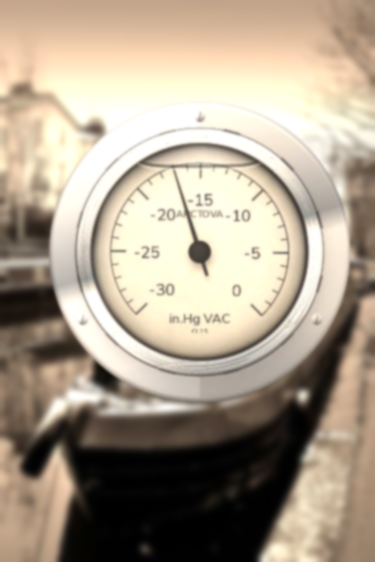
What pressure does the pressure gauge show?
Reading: -17 inHg
